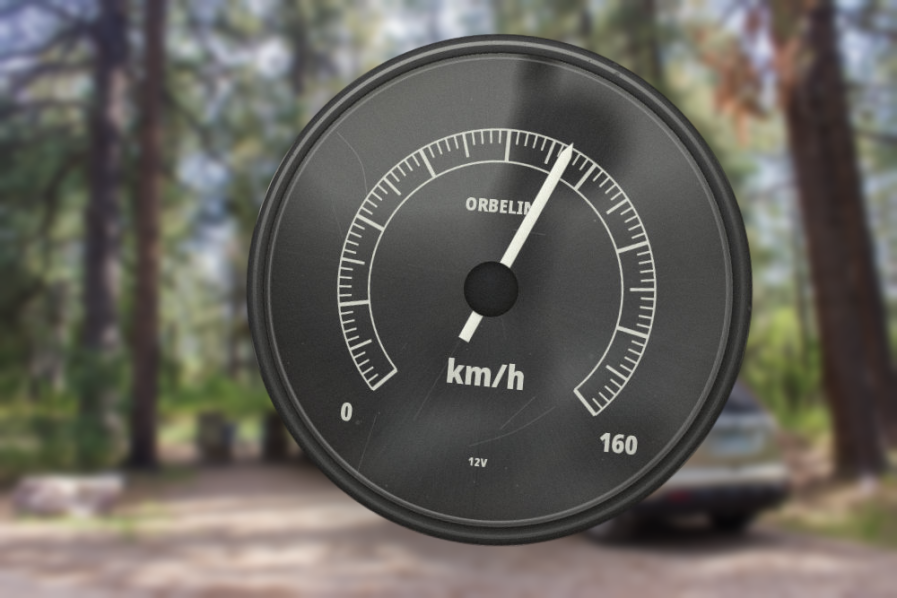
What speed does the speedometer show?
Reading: 94 km/h
